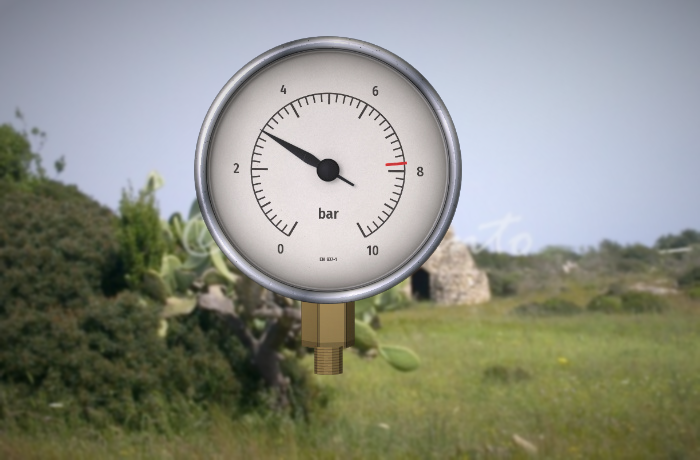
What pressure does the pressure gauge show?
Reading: 3 bar
